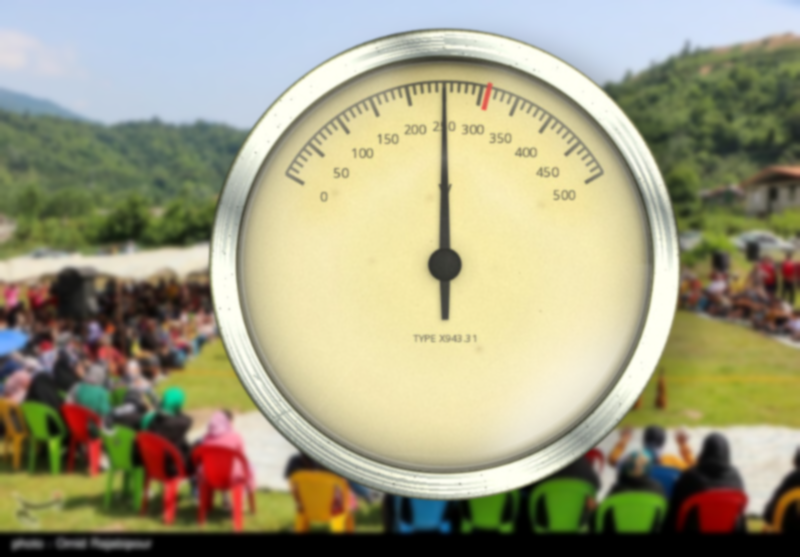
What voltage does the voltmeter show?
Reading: 250 V
